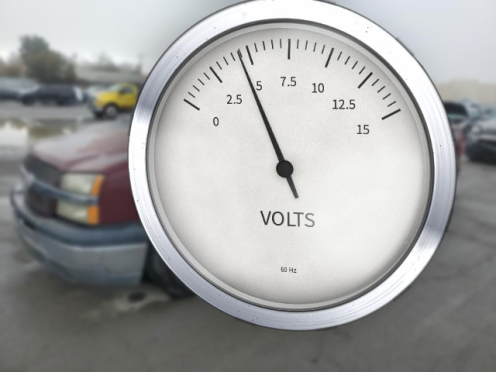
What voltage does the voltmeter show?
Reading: 4.5 V
